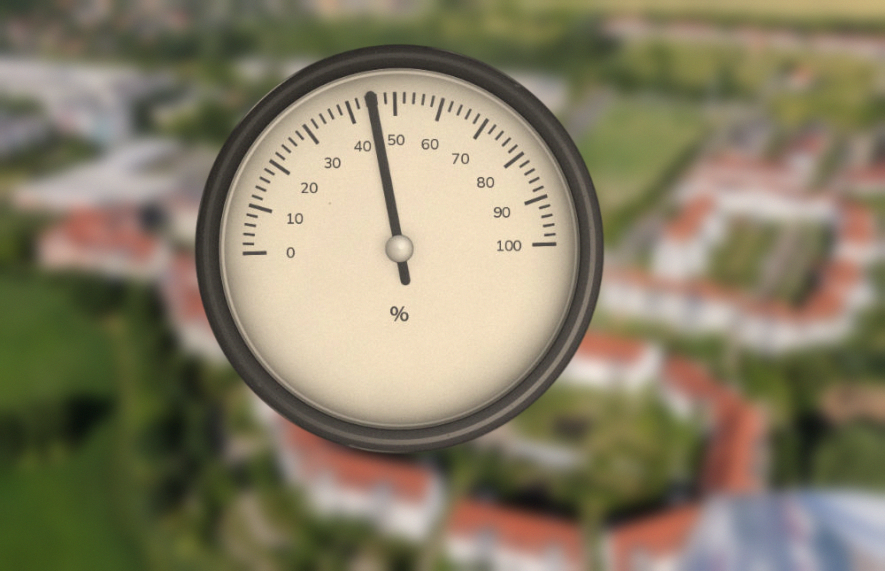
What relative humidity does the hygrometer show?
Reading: 45 %
